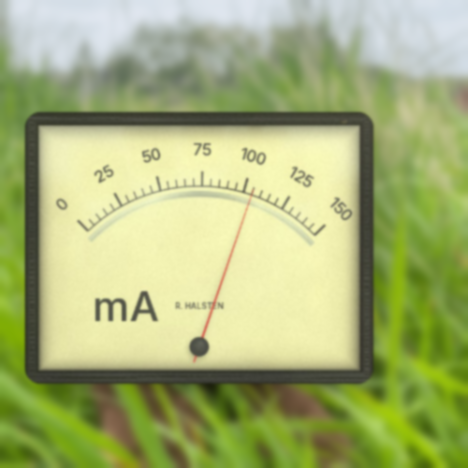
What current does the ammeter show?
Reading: 105 mA
